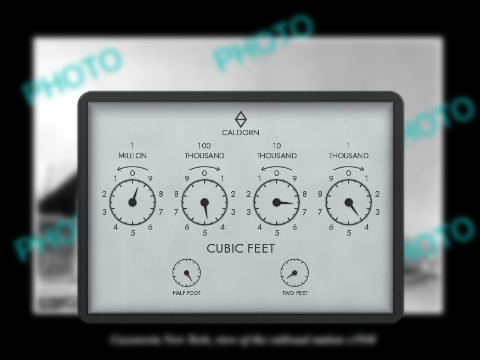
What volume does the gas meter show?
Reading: 947400 ft³
